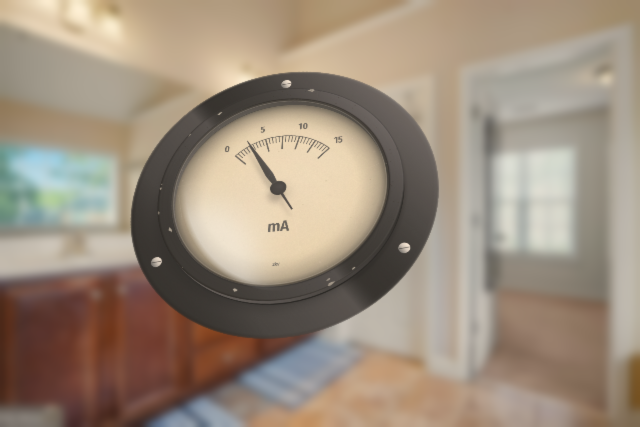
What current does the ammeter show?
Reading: 2.5 mA
